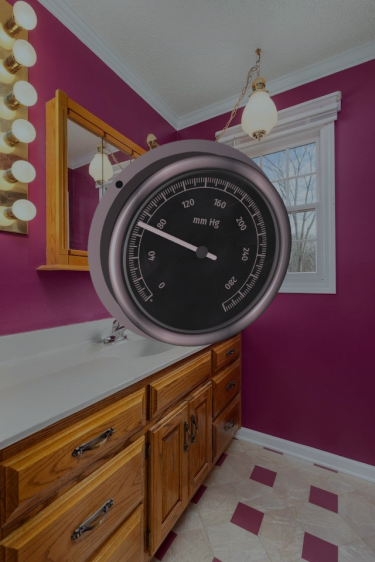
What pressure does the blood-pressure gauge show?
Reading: 70 mmHg
